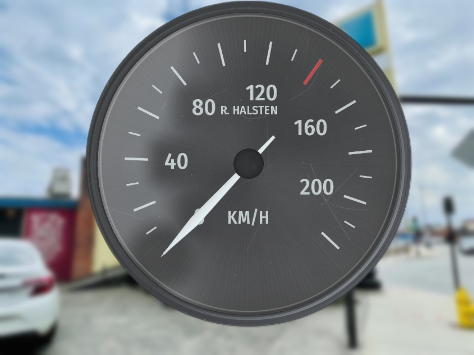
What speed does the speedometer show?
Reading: 0 km/h
